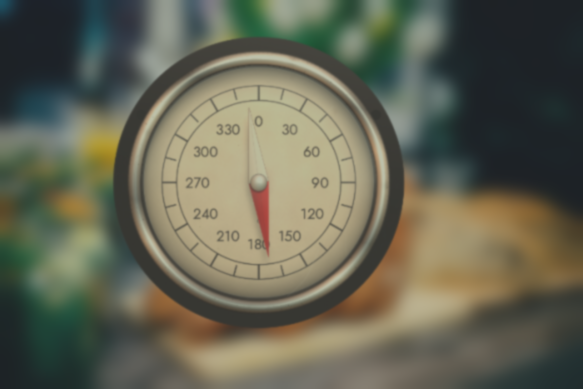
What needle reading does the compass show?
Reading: 172.5 °
